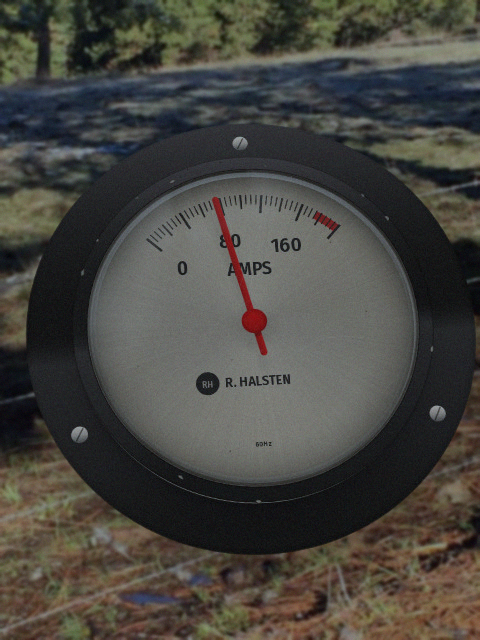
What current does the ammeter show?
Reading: 75 A
